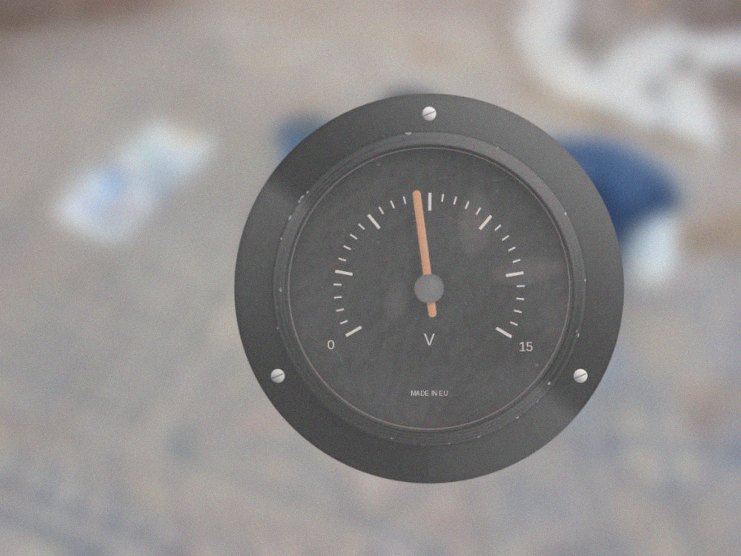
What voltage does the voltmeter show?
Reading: 7 V
